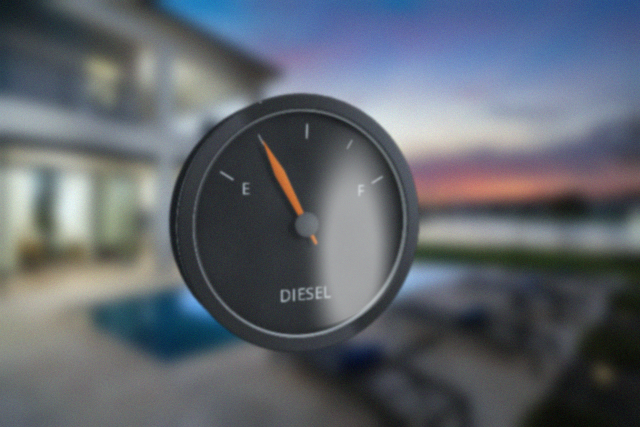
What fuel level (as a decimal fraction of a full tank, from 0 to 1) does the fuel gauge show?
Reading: 0.25
